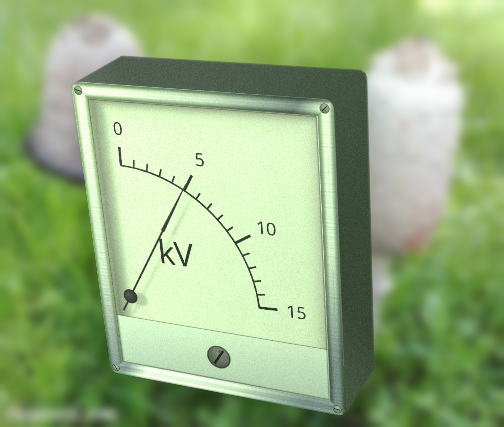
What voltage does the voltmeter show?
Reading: 5 kV
